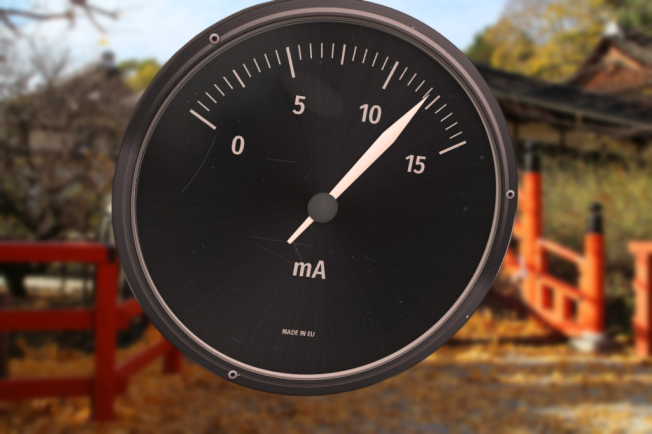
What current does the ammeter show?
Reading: 12 mA
